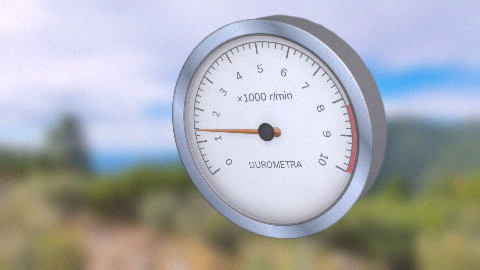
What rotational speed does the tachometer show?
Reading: 1400 rpm
